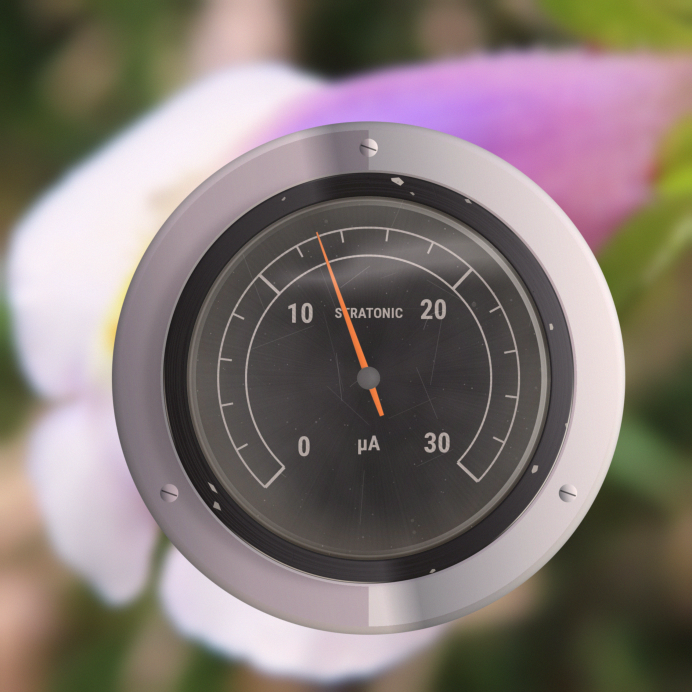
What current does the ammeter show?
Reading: 13 µA
